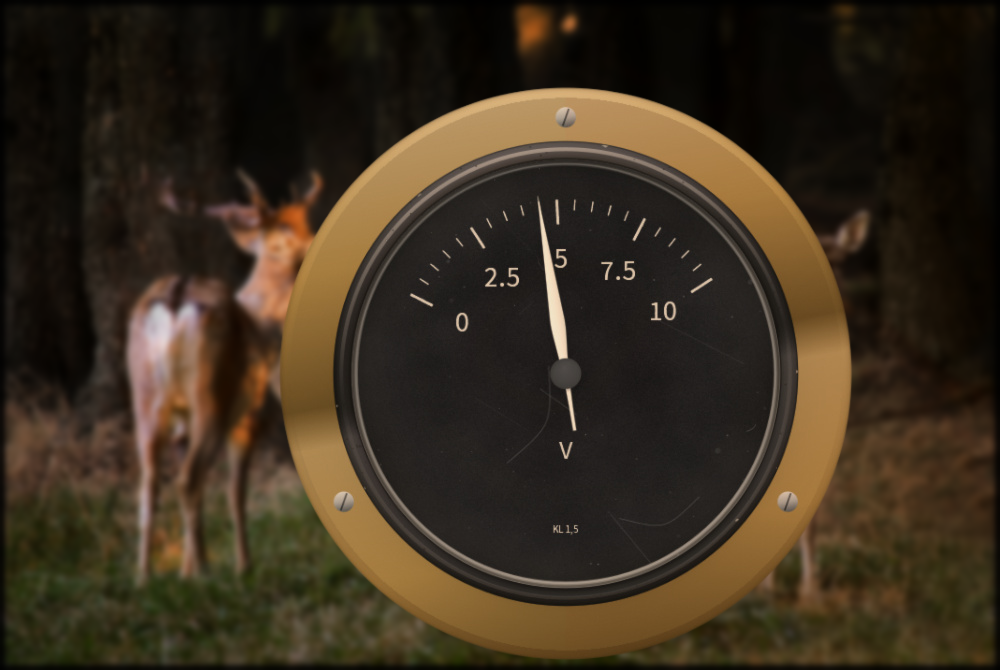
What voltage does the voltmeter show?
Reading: 4.5 V
